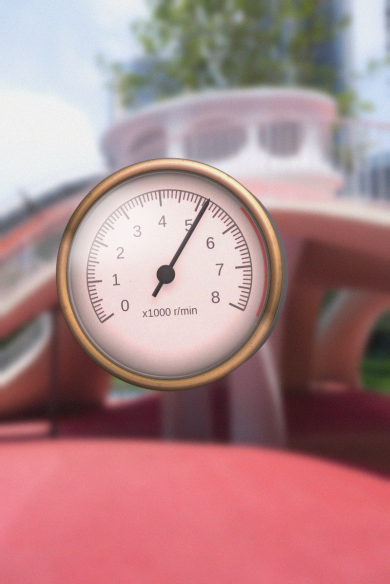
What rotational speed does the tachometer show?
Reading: 5200 rpm
